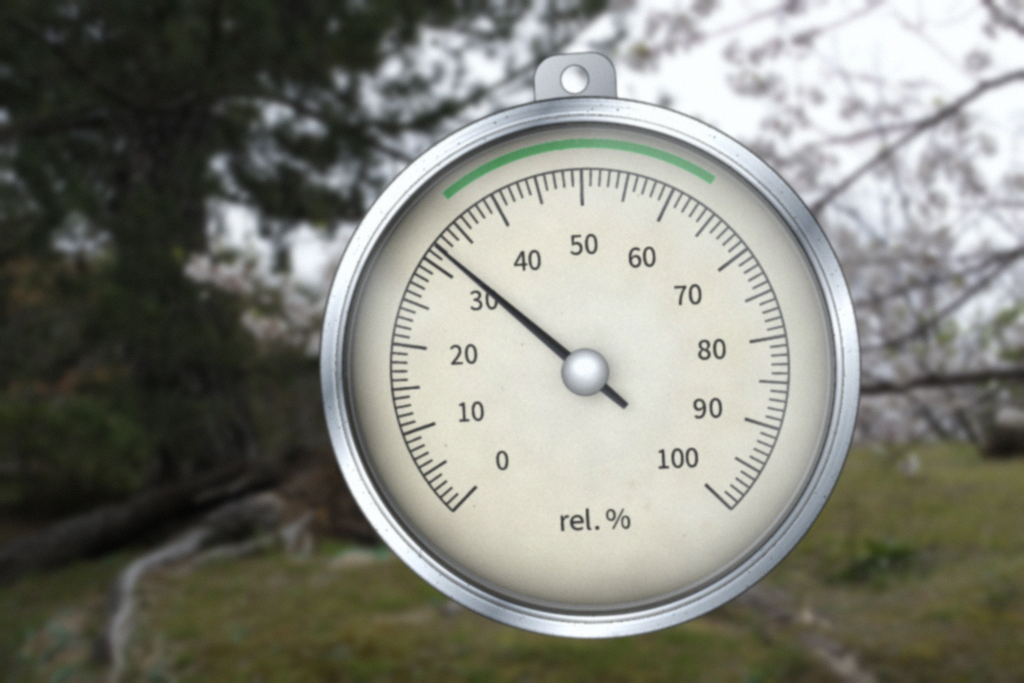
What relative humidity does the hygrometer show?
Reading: 32 %
